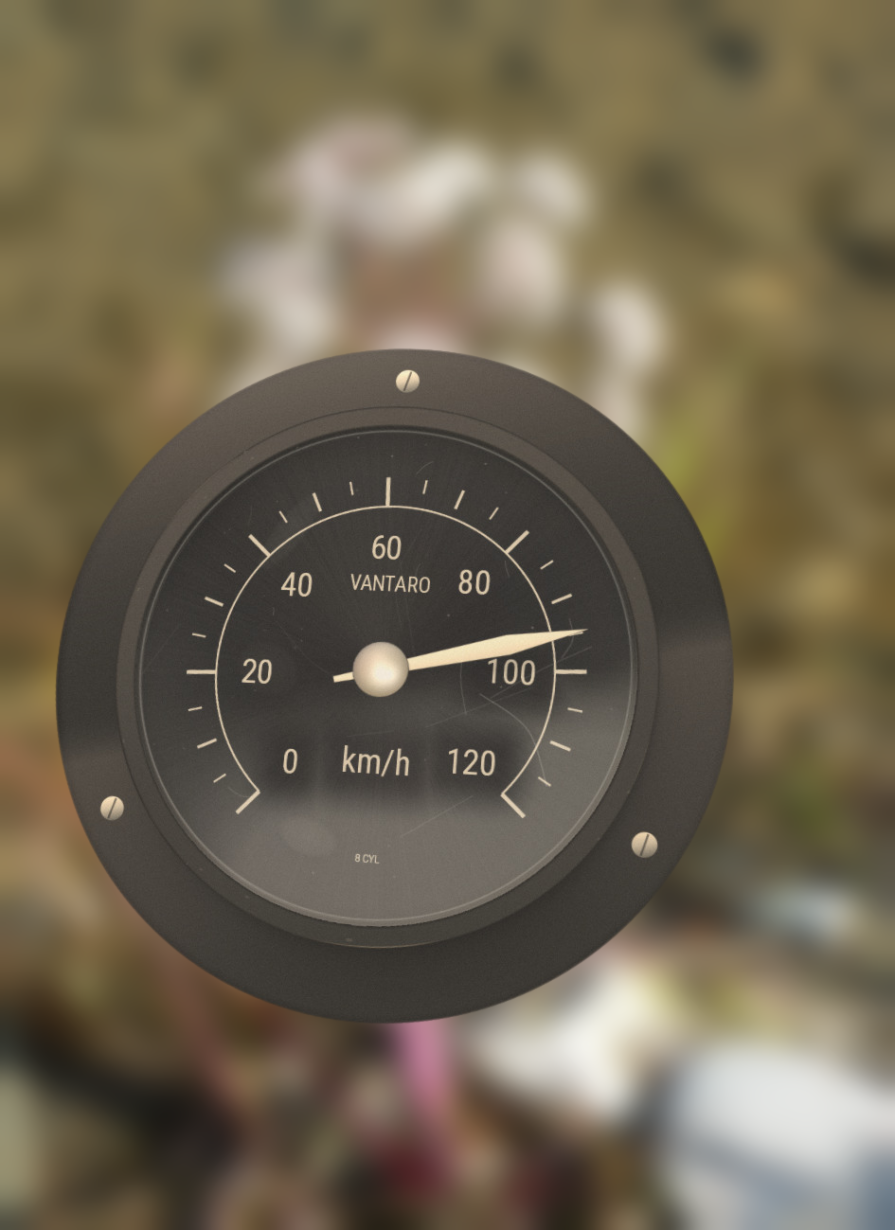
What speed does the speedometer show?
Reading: 95 km/h
